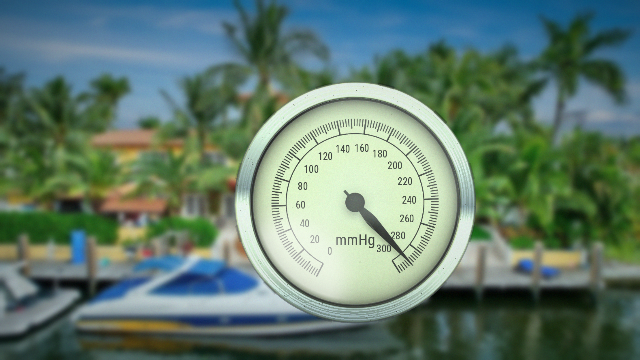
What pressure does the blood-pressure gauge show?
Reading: 290 mmHg
